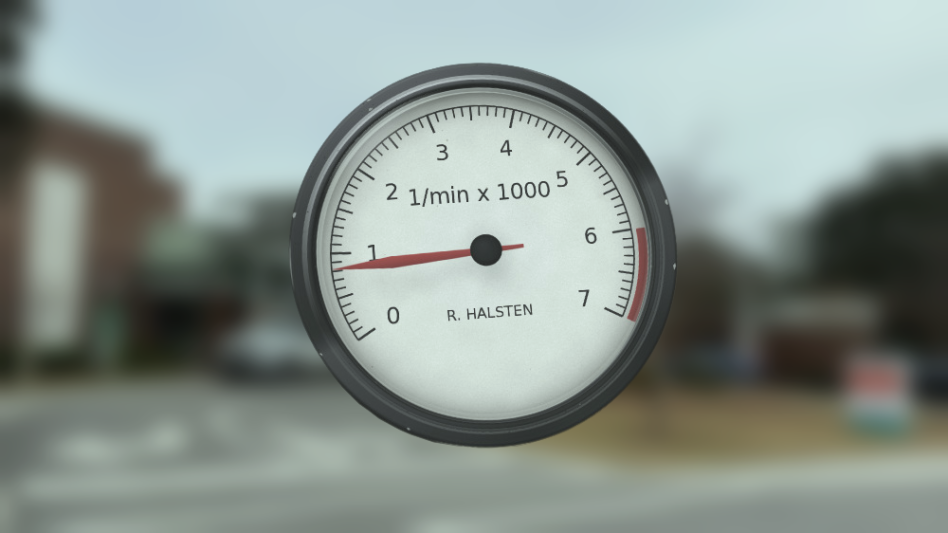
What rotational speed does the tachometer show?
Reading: 800 rpm
